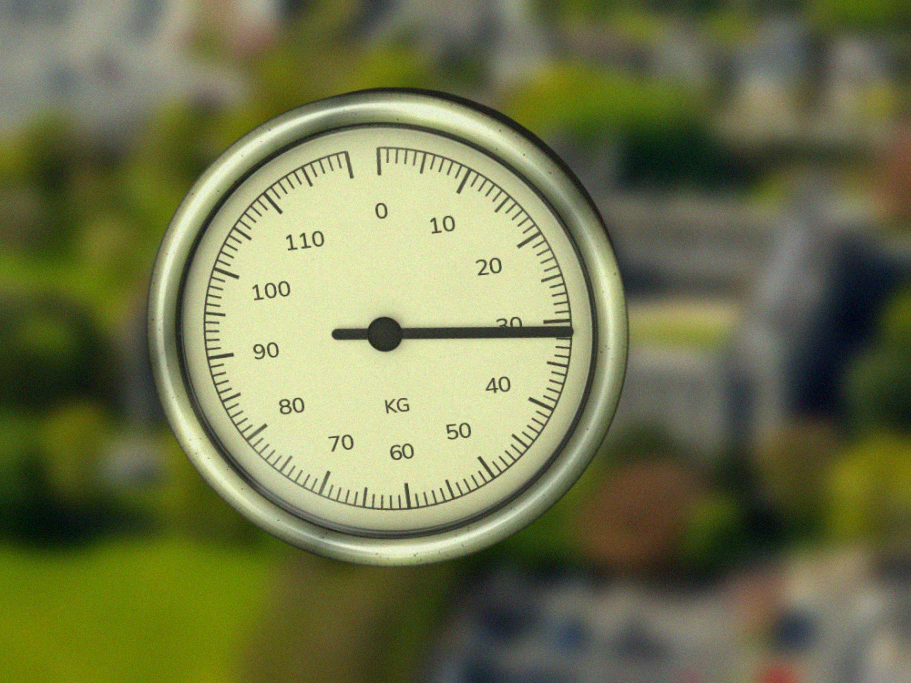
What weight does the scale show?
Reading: 31 kg
